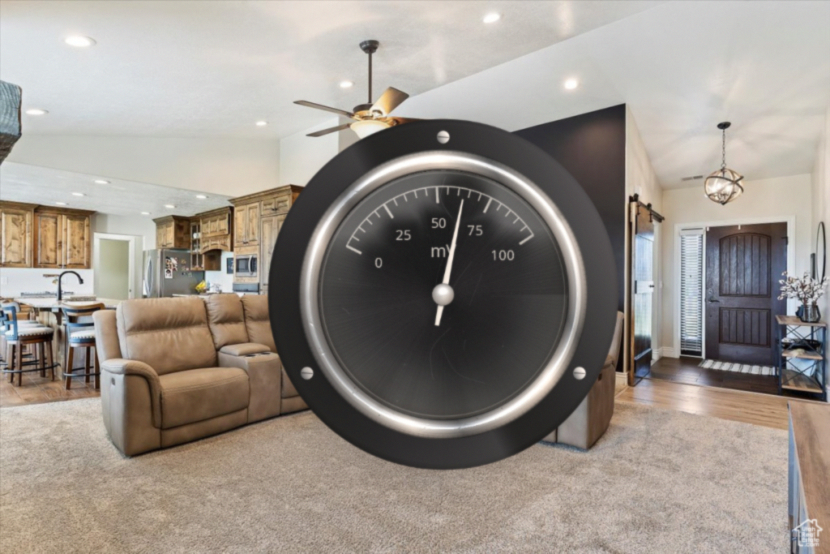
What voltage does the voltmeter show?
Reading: 62.5 mV
